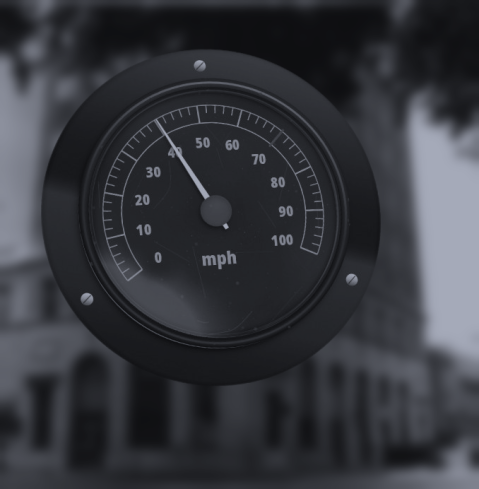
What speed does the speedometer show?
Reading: 40 mph
